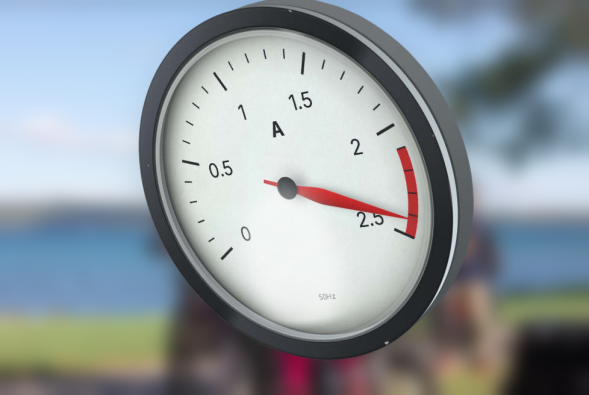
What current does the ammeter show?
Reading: 2.4 A
